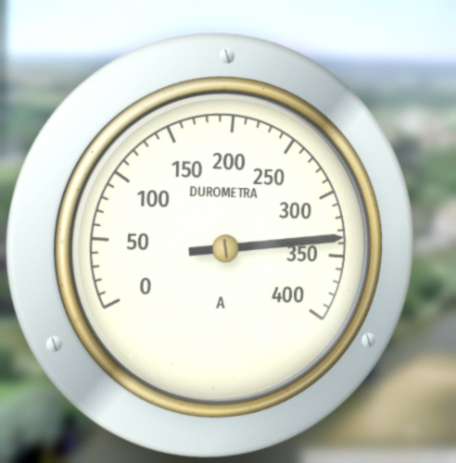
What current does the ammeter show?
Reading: 335 A
